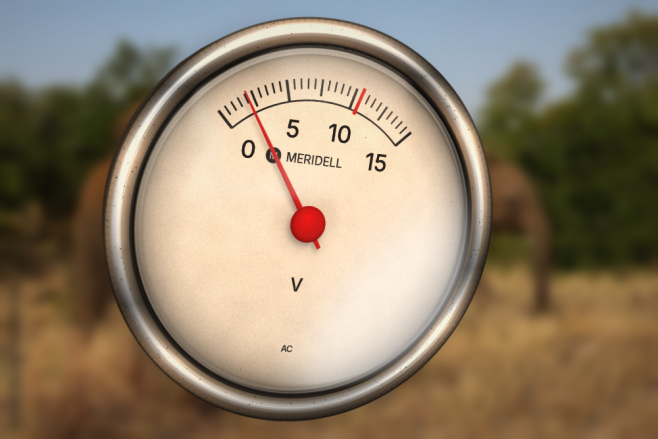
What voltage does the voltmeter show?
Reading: 2 V
